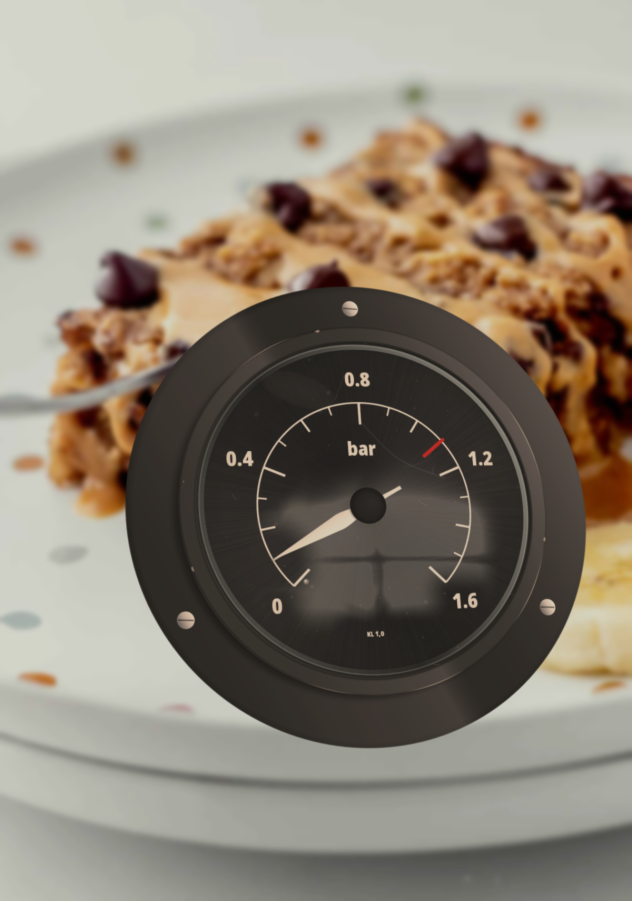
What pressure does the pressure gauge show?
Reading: 0.1 bar
